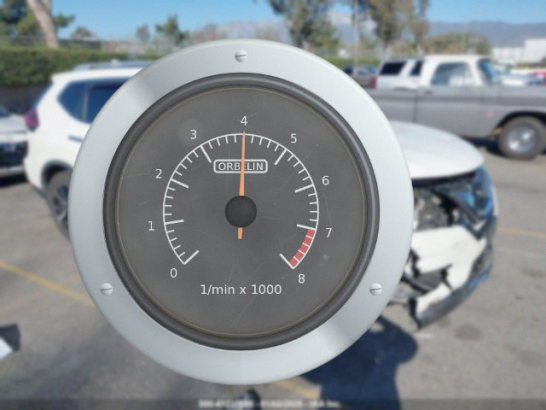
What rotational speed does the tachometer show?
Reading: 4000 rpm
